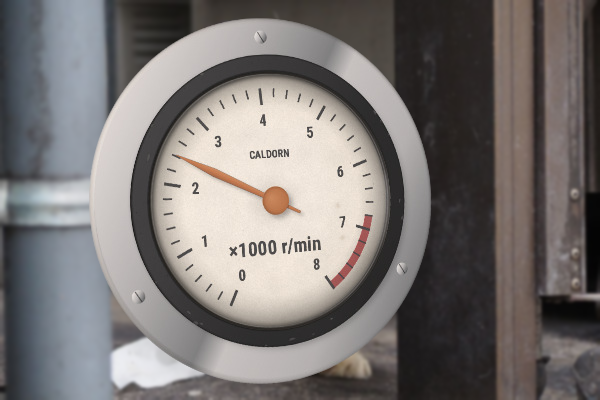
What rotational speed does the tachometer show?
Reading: 2400 rpm
